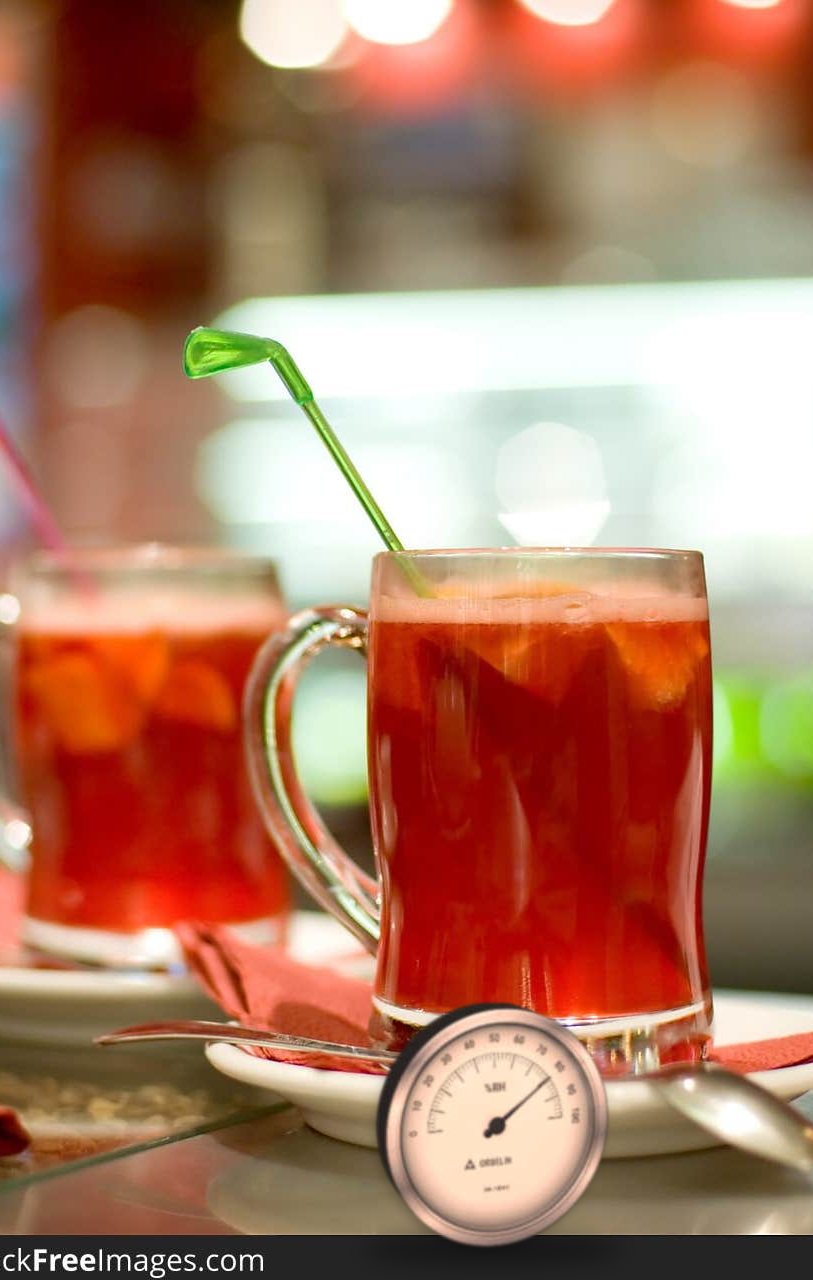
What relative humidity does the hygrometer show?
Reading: 80 %
